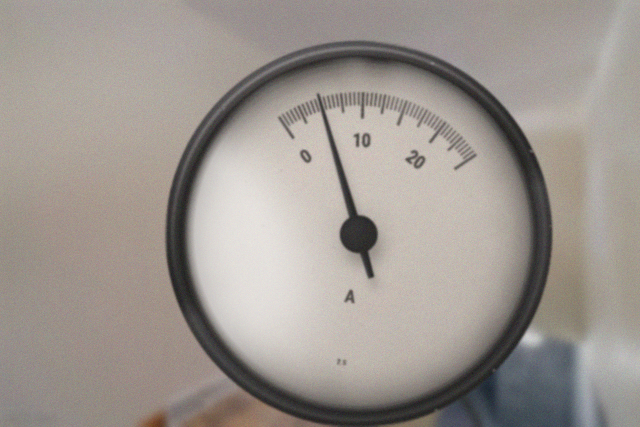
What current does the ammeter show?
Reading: 5 A
